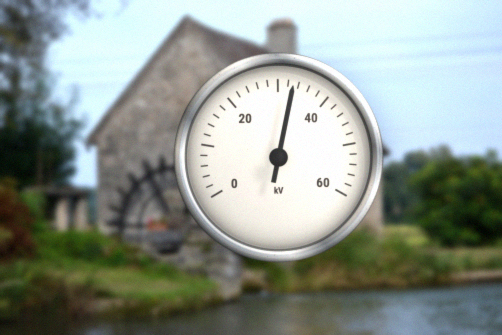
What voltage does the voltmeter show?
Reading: 33 kV
